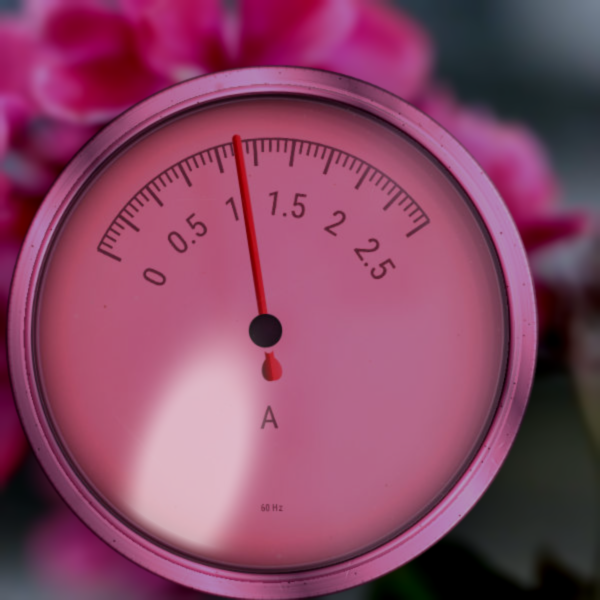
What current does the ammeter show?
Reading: 1.15 A
